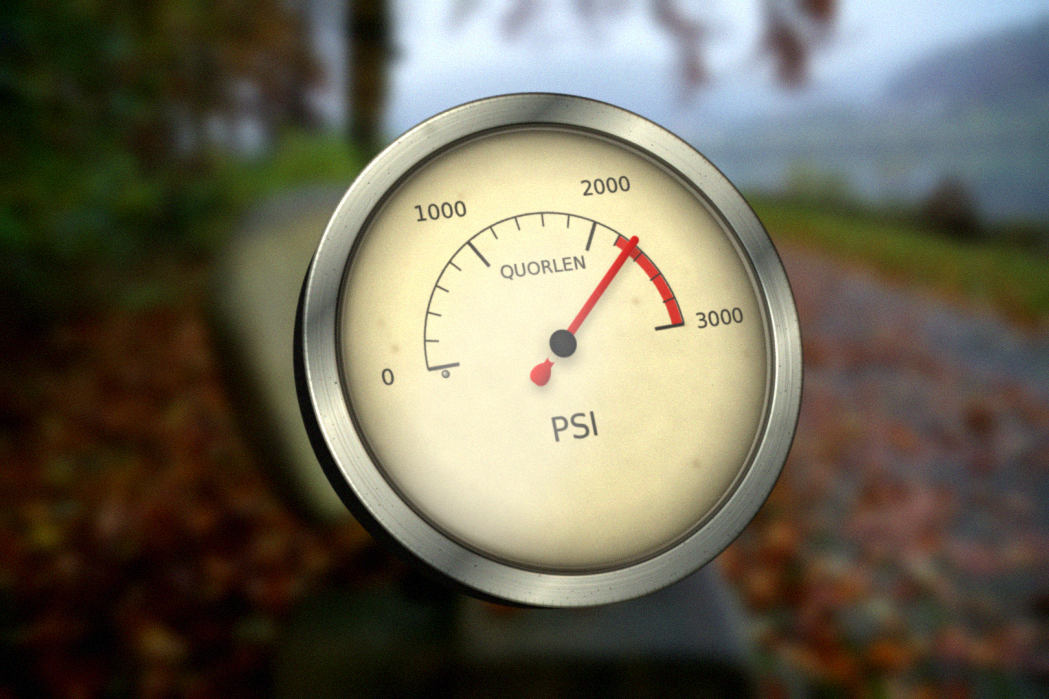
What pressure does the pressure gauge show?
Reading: 2300 psi
